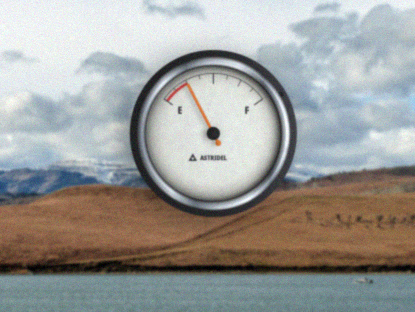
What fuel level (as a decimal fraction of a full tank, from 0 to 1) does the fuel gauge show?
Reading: 0.25
